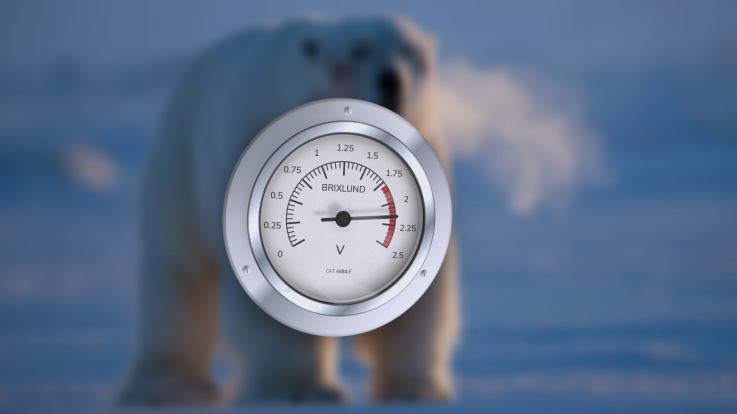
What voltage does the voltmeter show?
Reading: 2.15 V
